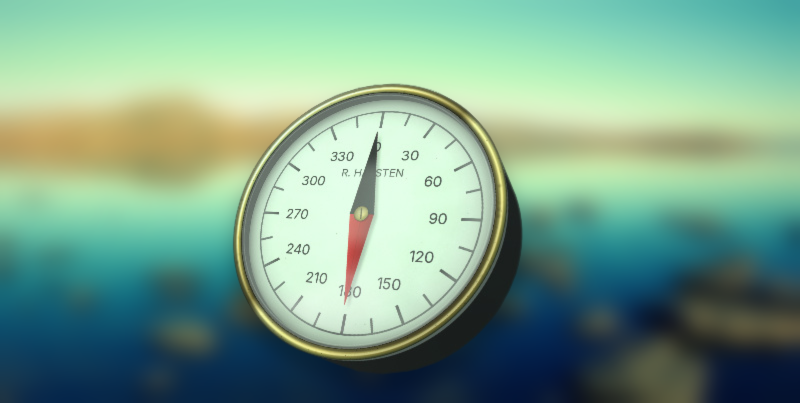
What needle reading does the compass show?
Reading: 180 °
